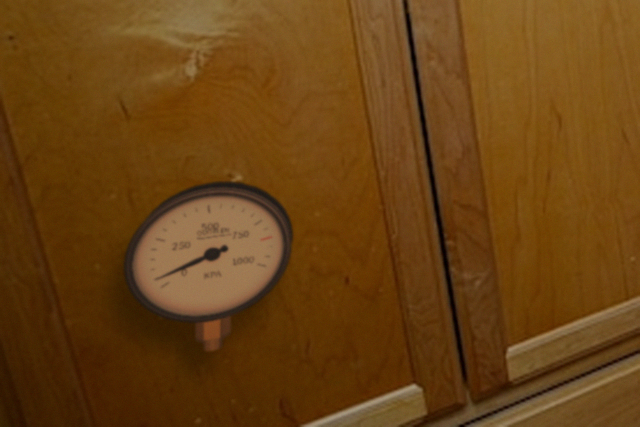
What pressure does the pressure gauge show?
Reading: 50 kPa
